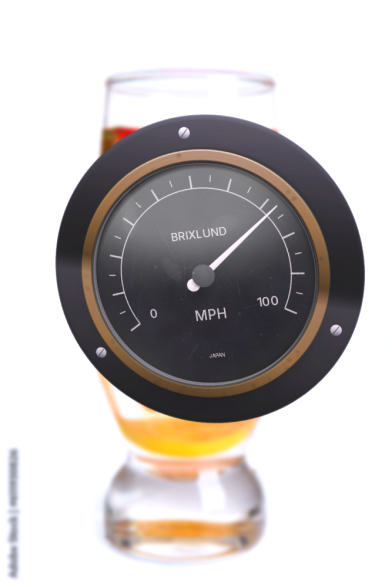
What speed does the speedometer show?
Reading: 72.5 mph
